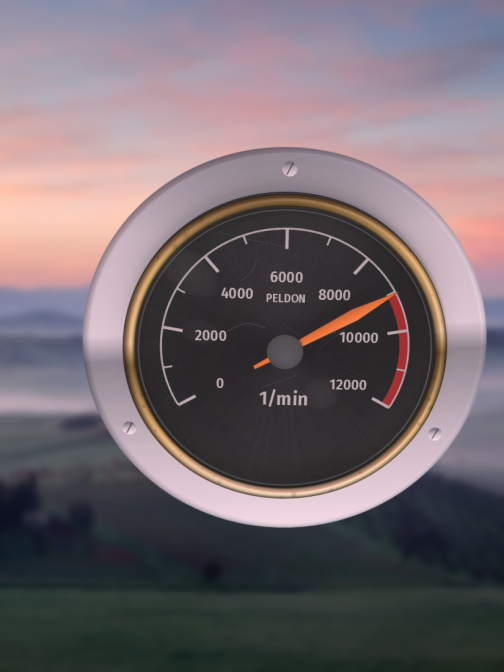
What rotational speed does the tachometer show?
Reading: 9000 rpm
